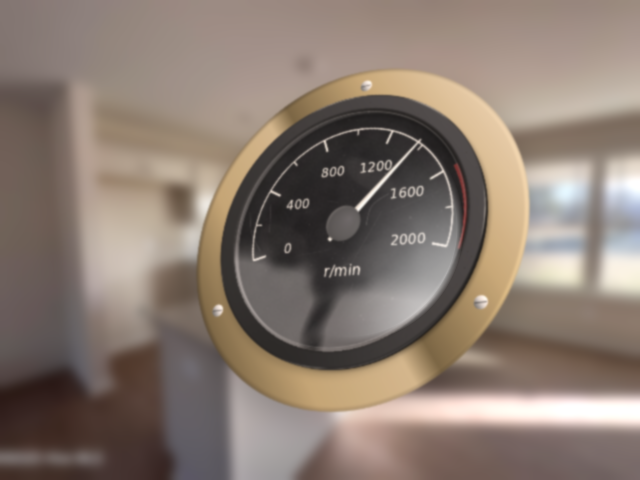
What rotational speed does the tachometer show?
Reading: 1400 rpm
